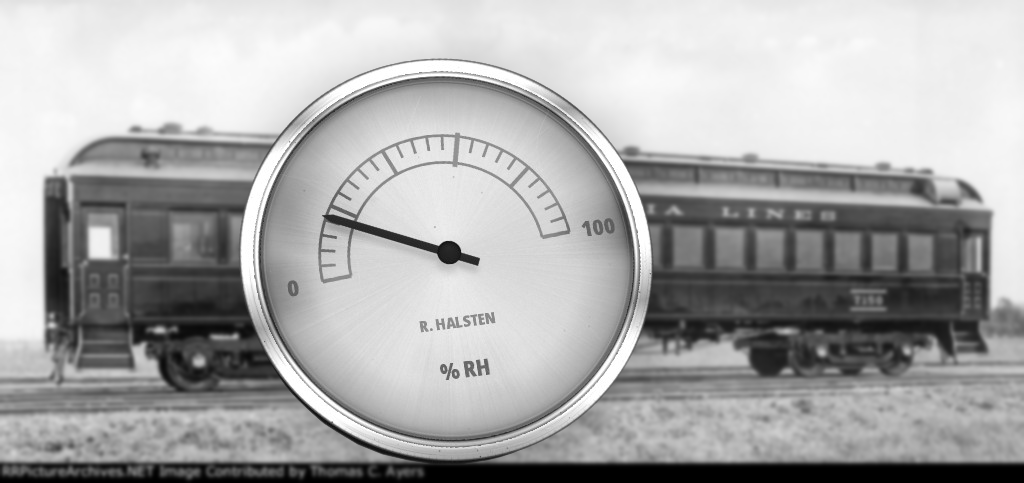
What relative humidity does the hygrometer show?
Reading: 16 %
